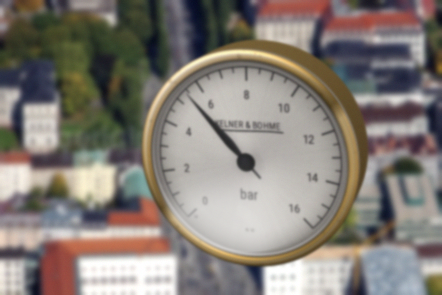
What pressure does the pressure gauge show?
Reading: 5.5 bar
